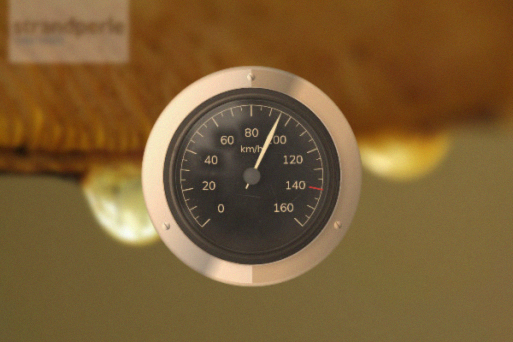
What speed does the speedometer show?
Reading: 95 km/h
